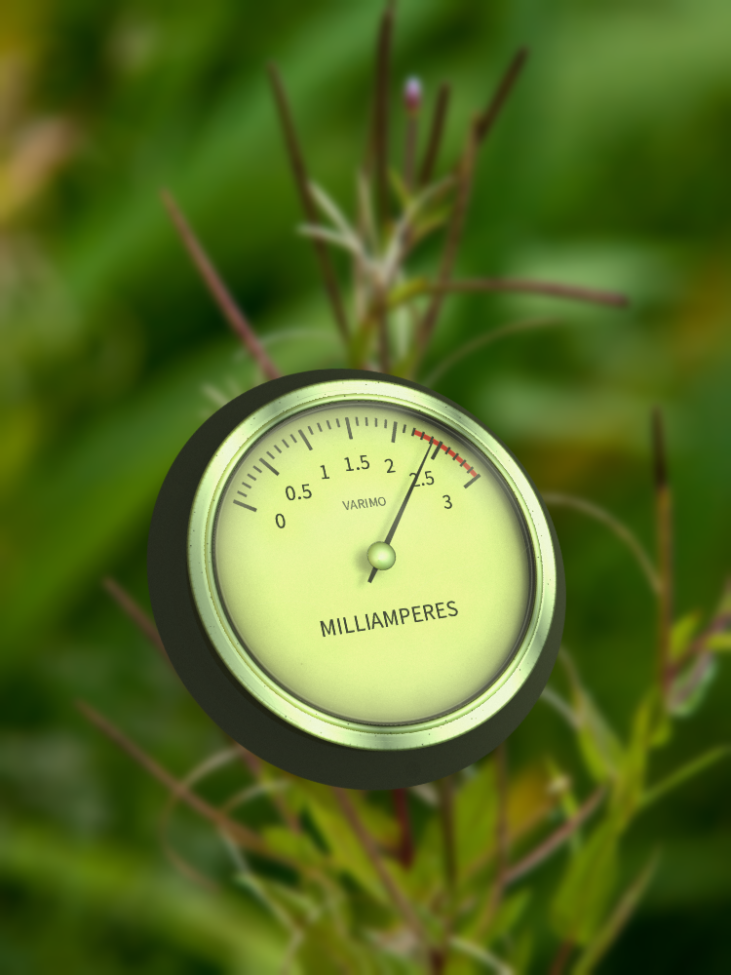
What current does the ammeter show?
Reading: 2.4 mA
